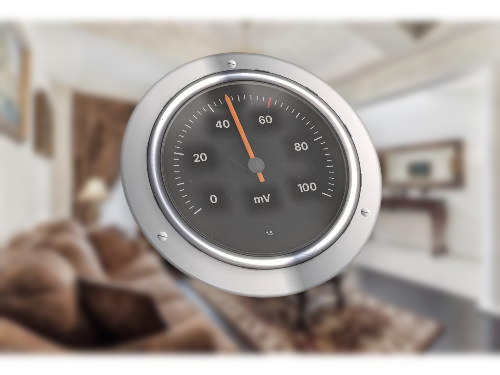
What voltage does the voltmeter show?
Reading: 46 mV
